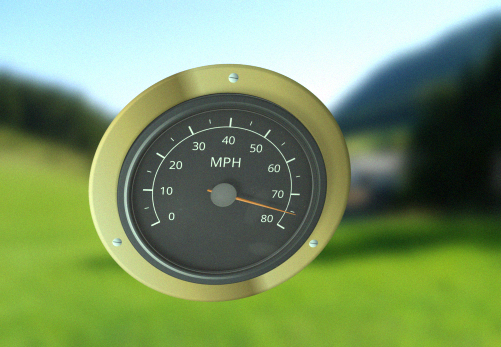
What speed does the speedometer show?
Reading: 75 mph
